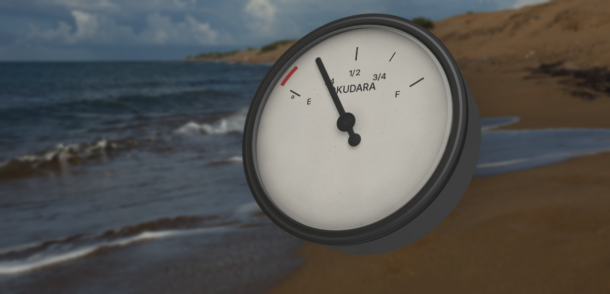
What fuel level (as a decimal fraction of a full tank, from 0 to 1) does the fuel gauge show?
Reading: 0.25
